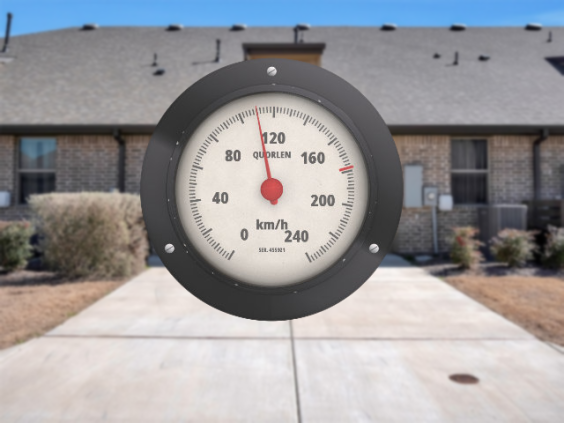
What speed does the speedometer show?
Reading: 110 km/h
